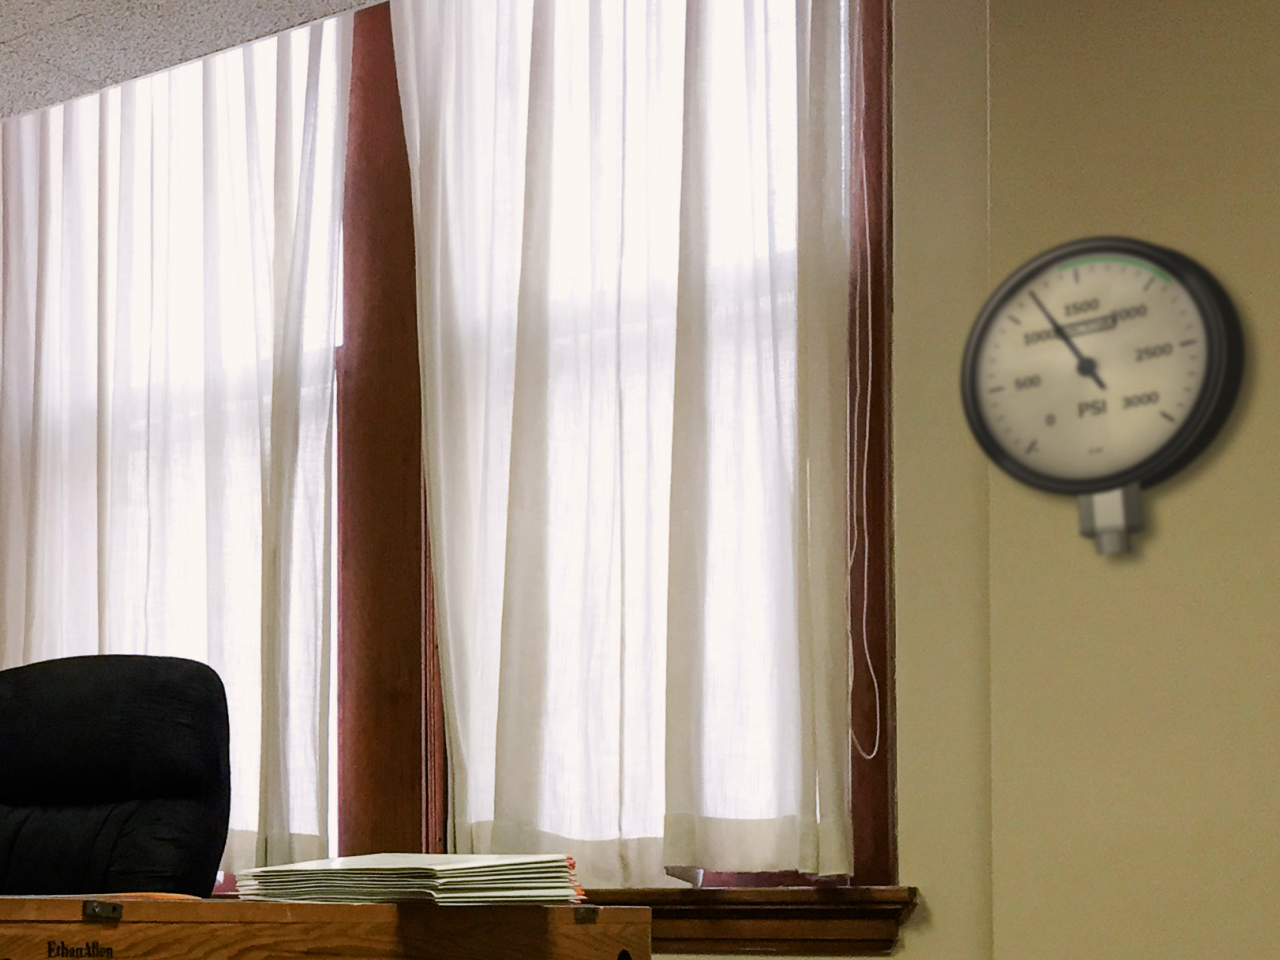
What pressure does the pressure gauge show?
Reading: 1200 psi
